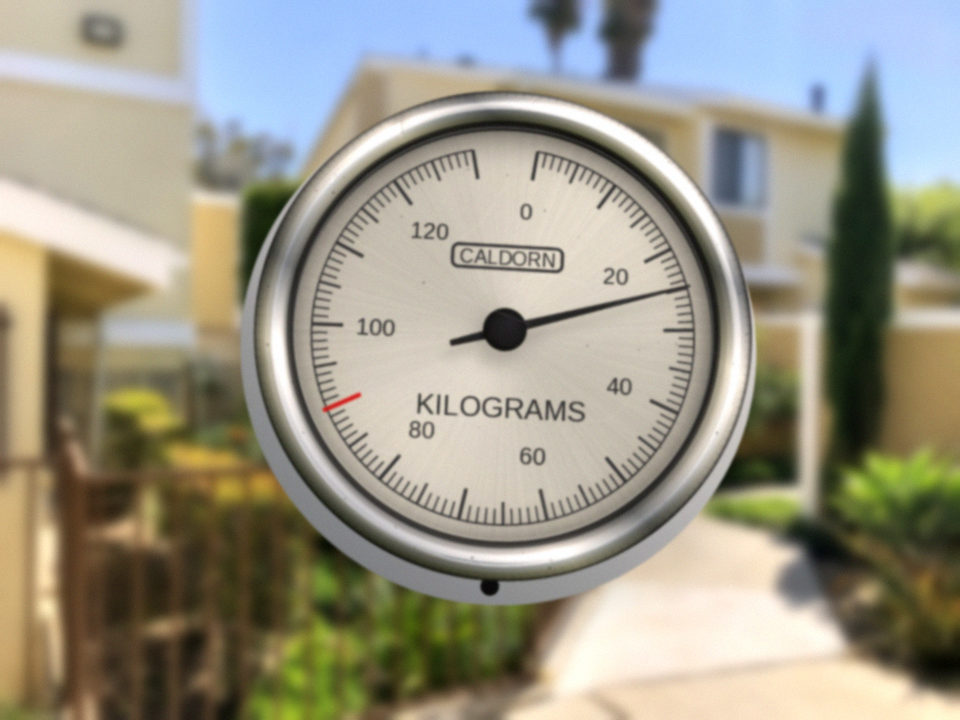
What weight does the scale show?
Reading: 25 kg
